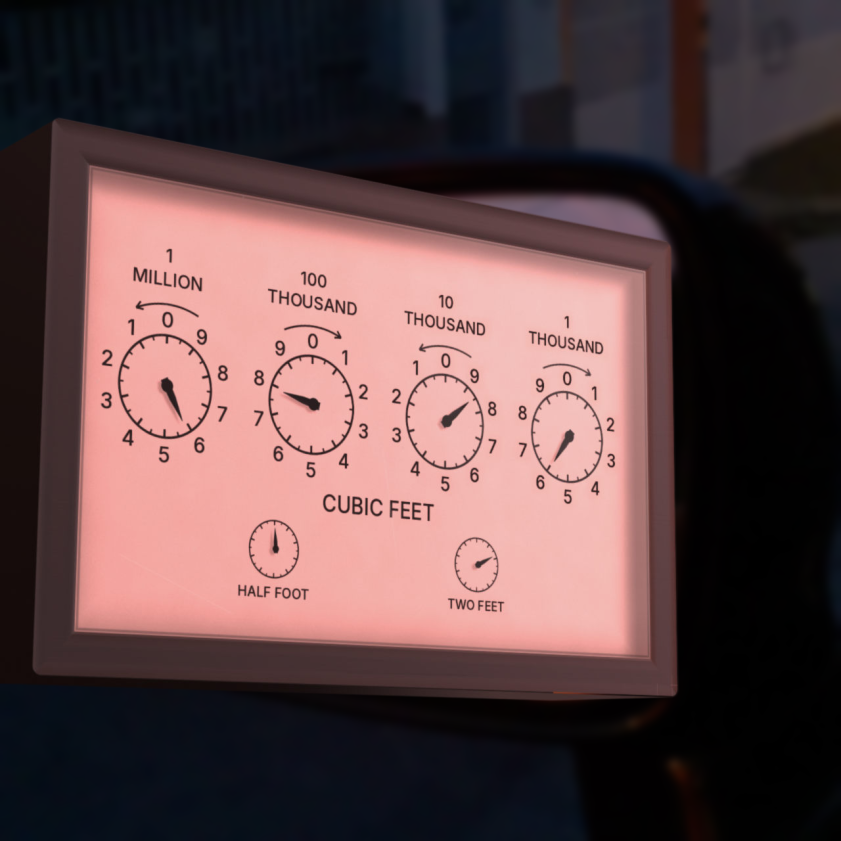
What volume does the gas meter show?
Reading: 578600 ft³
